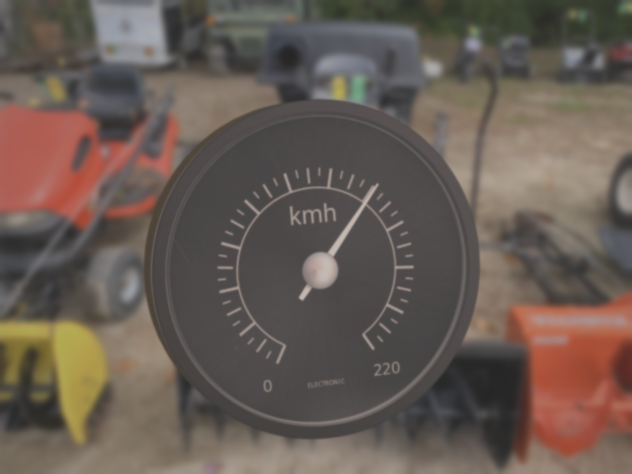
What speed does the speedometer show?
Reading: 140 km/h
